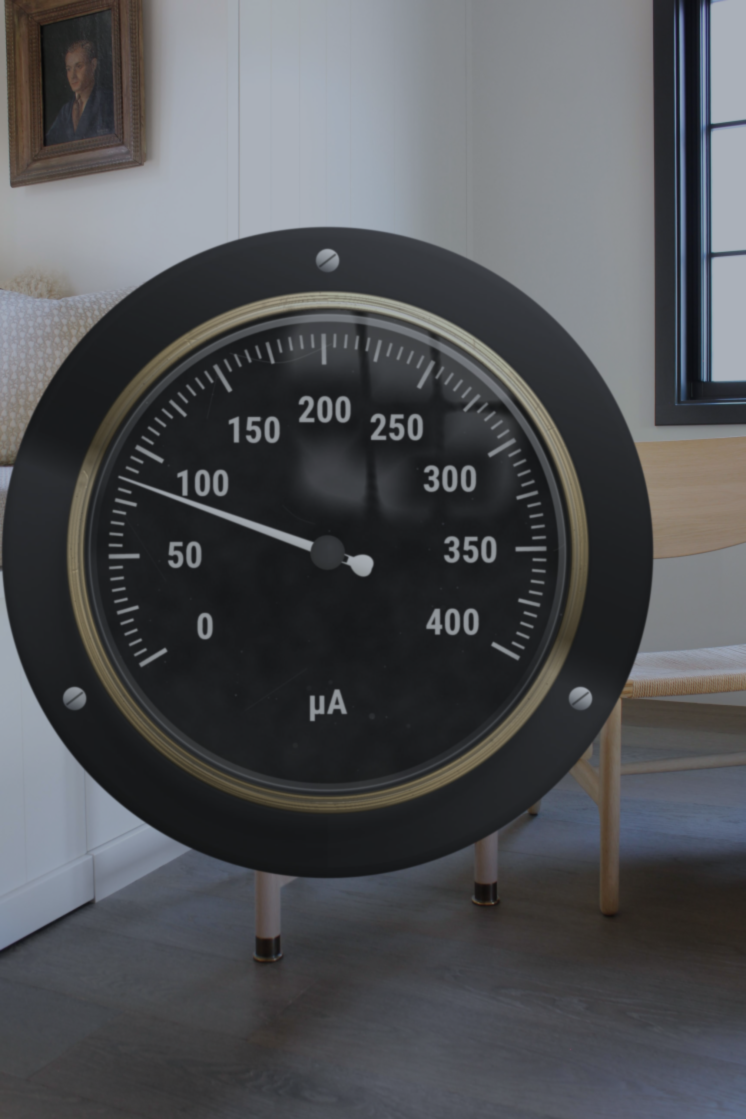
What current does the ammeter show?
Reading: 85 µA
